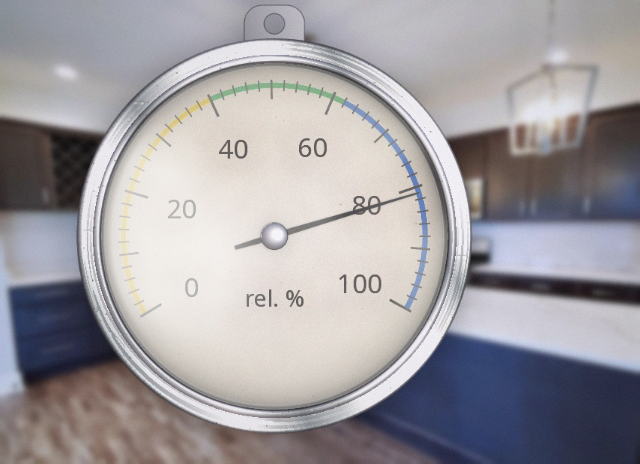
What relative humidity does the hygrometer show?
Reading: 81 %
